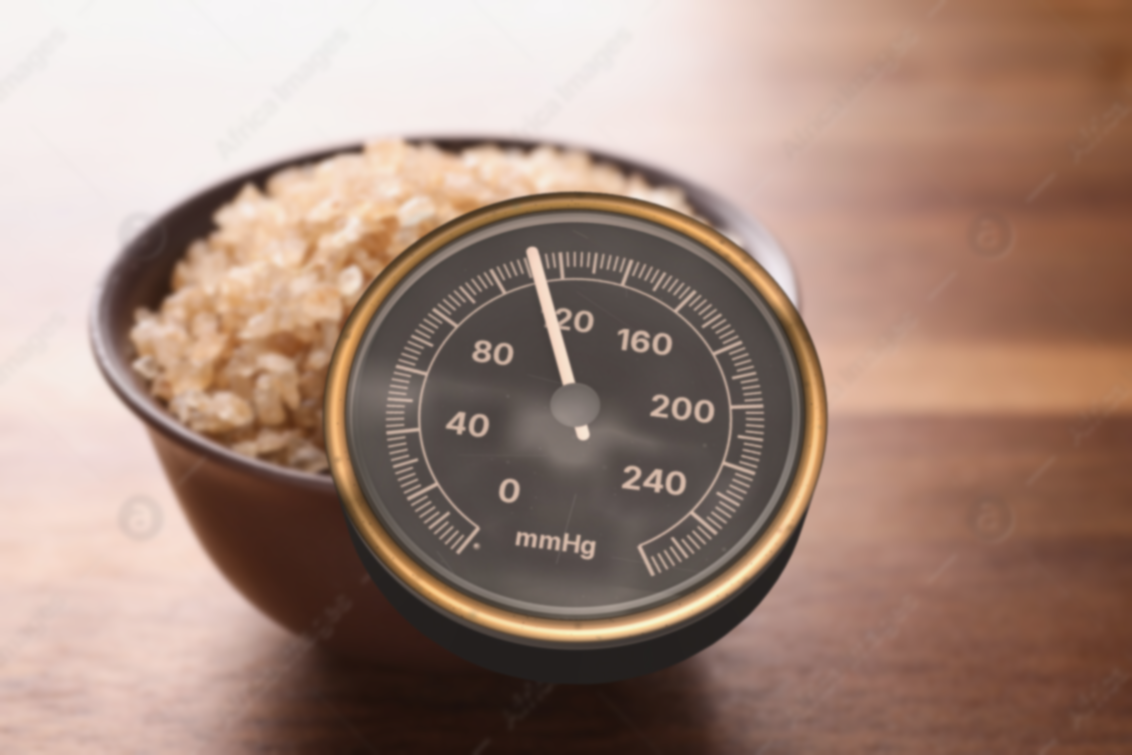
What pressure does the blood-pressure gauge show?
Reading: 112 mmHg
